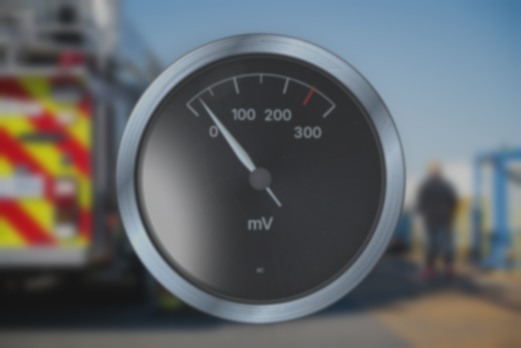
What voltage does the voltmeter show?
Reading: 25 mV
